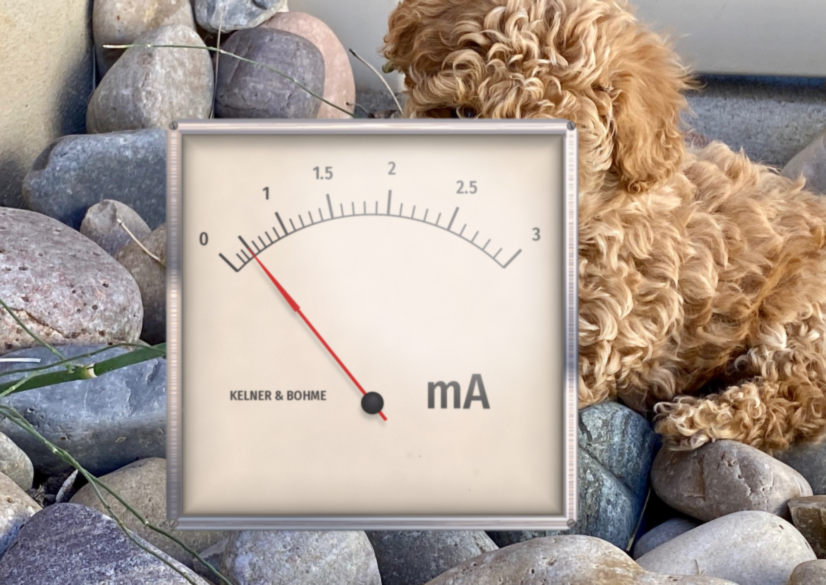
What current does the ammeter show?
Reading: 0.5 mA
